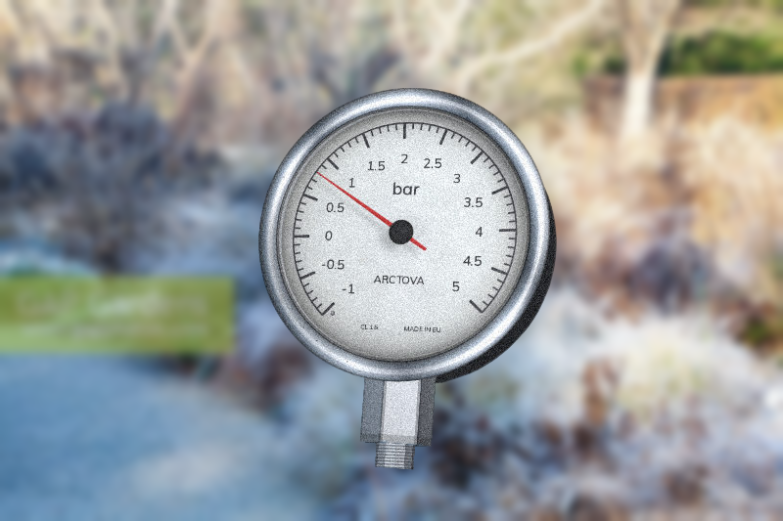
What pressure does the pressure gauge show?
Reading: 0.8 bar
